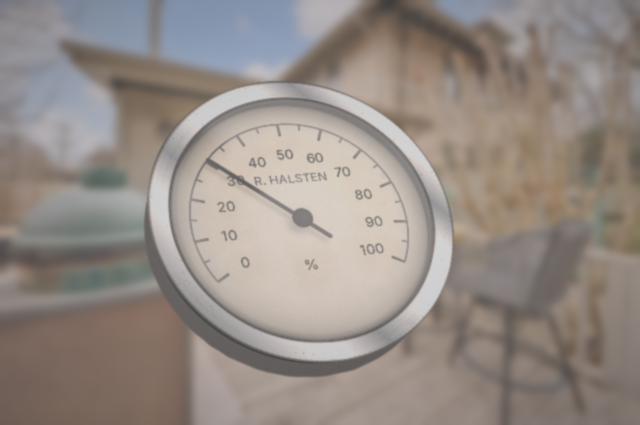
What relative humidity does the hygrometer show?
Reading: 30 %
